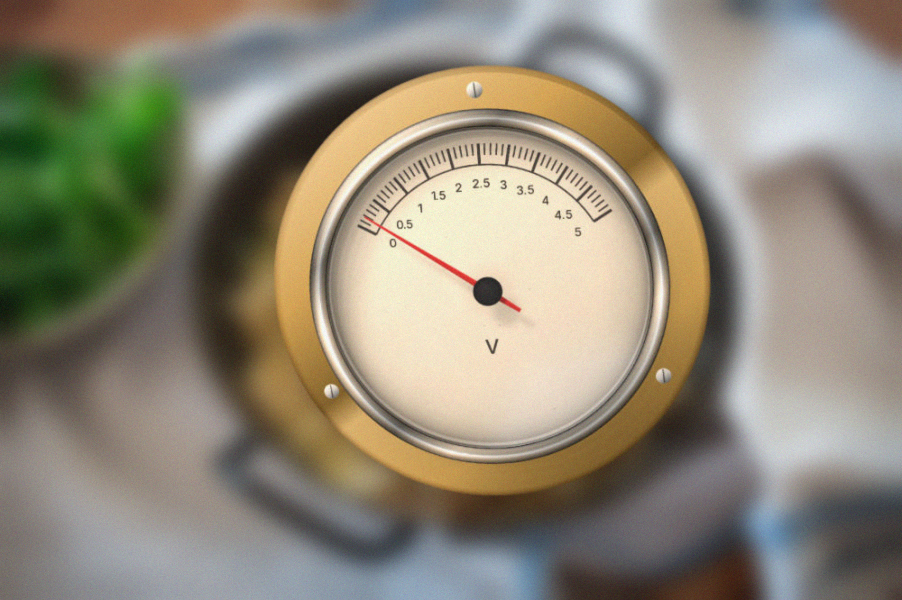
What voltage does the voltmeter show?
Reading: 0.2 V
